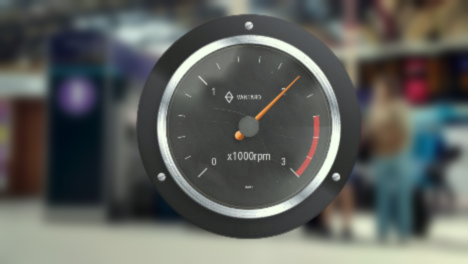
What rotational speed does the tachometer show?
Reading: 2000 rpm
